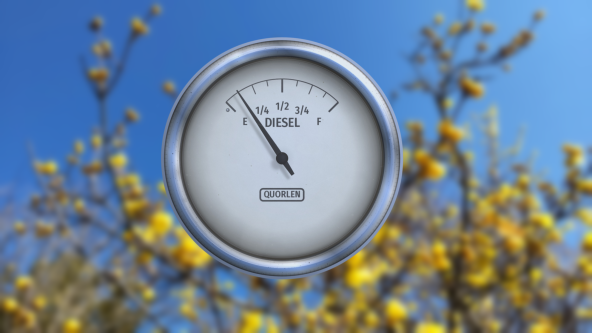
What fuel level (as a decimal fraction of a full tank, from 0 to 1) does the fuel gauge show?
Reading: 0.125
